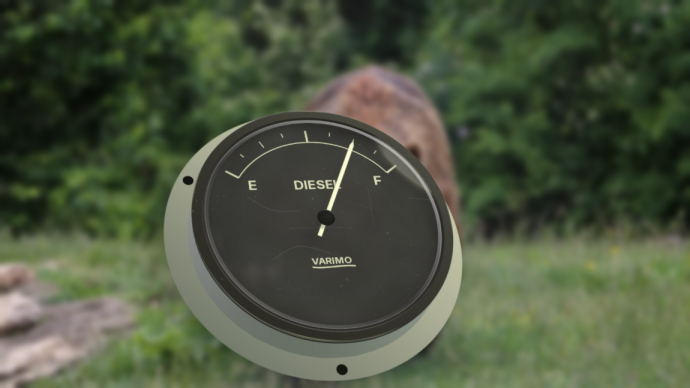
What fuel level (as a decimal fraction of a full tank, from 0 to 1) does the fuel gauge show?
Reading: 0.75
